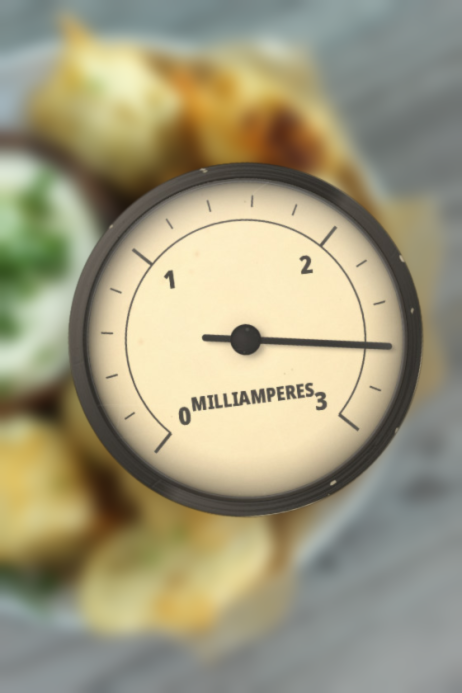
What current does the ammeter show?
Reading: 2.6 mA
